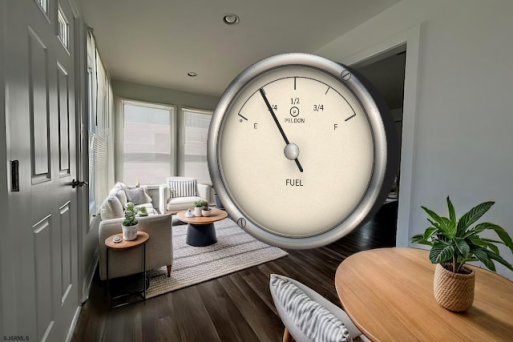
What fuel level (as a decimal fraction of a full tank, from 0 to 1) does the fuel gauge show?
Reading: 0.25
